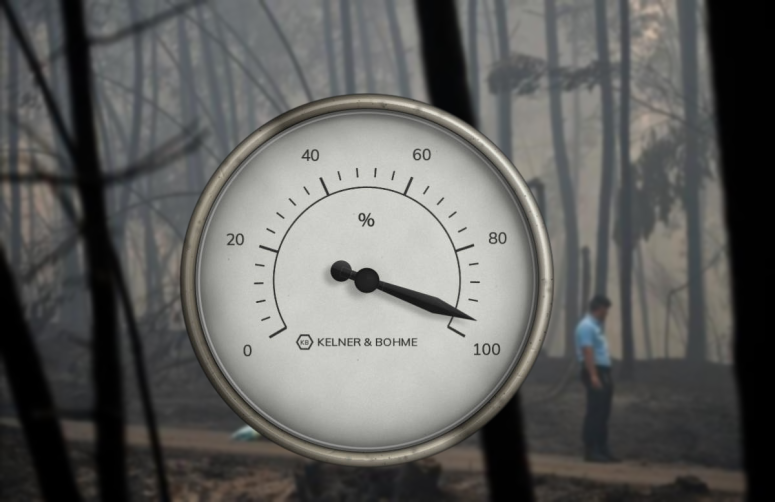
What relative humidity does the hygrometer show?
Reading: 96 %
